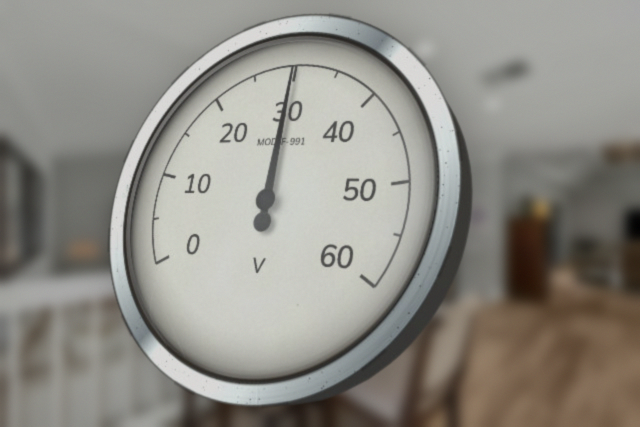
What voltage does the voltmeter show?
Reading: 30 V
